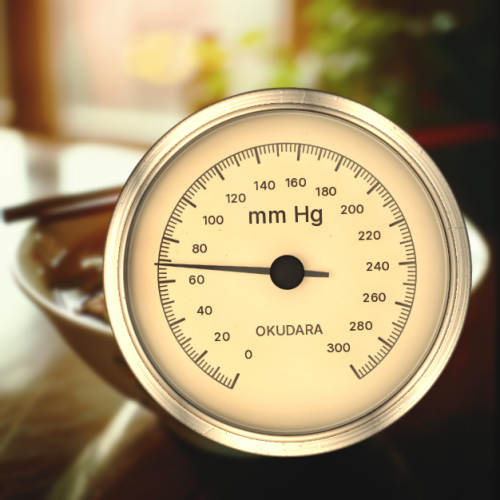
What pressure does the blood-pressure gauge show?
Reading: 68 mmHg
